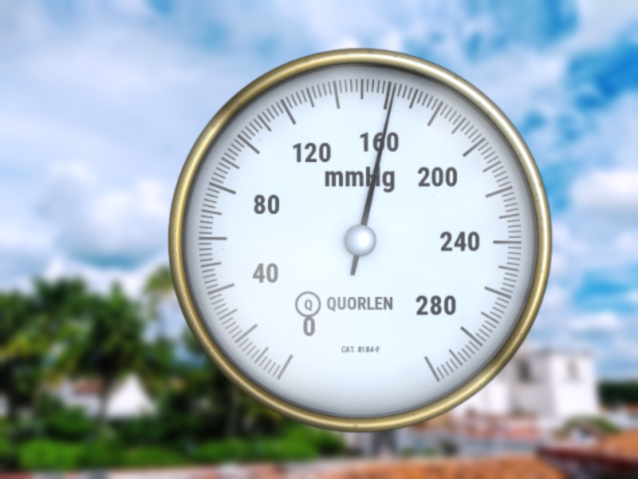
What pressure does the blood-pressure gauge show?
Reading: 162 mmHg
